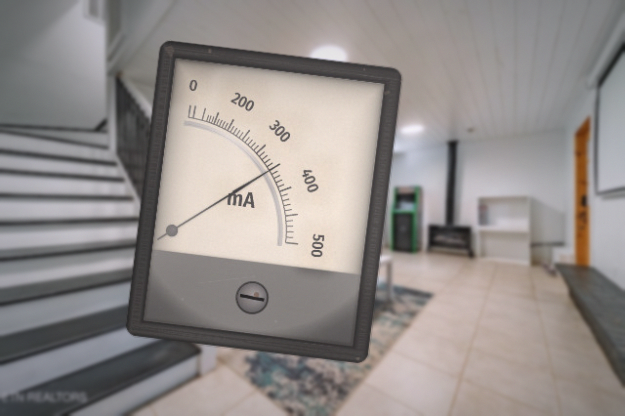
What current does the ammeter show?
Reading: 350 mA
